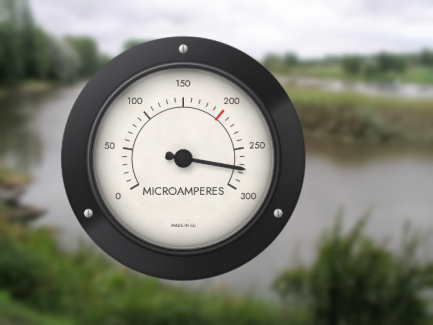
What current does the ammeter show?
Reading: 275 µA
